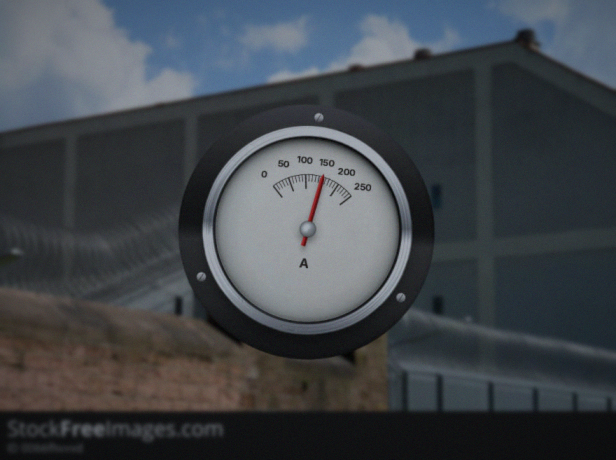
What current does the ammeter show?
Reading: 150 A
